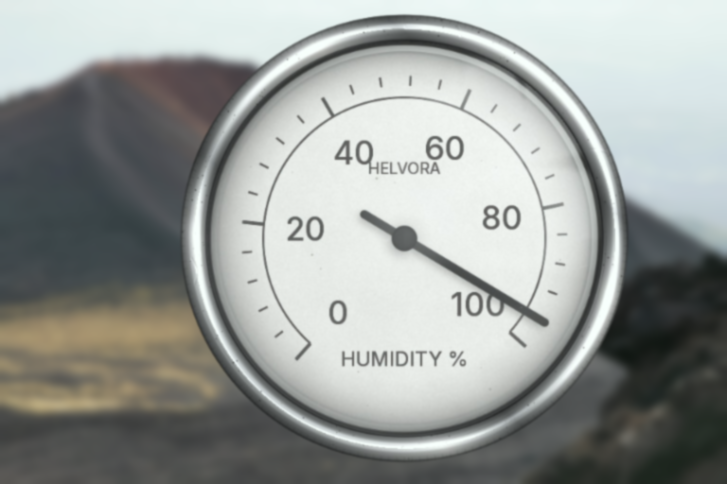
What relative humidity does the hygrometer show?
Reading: 96 %
